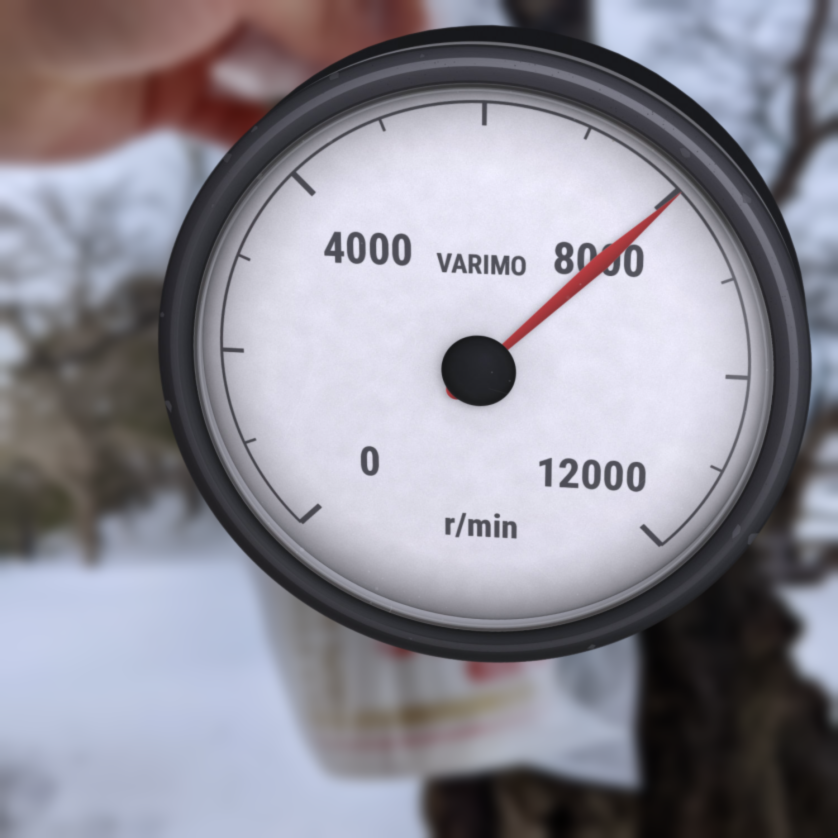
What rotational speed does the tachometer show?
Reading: 8000 rpm
